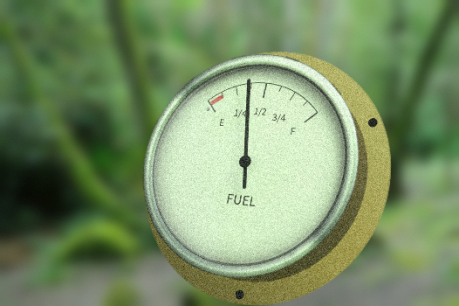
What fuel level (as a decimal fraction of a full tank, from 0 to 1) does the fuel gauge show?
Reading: 0.375
